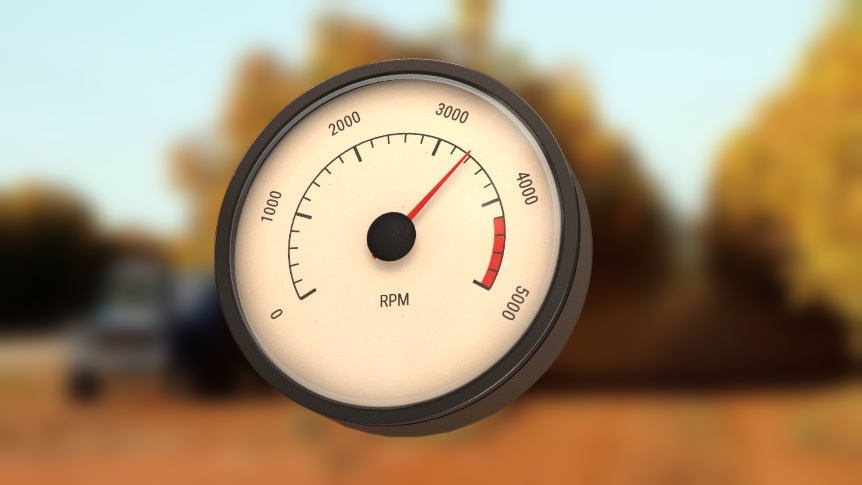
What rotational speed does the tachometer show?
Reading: 3400 rpm
